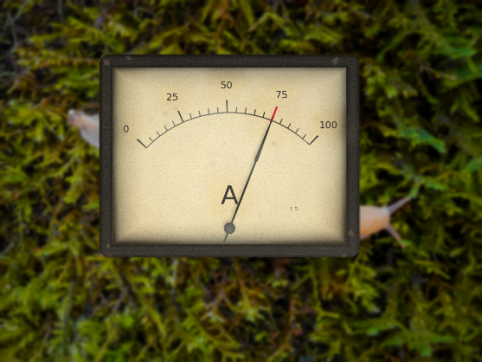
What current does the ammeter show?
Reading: 75 A
